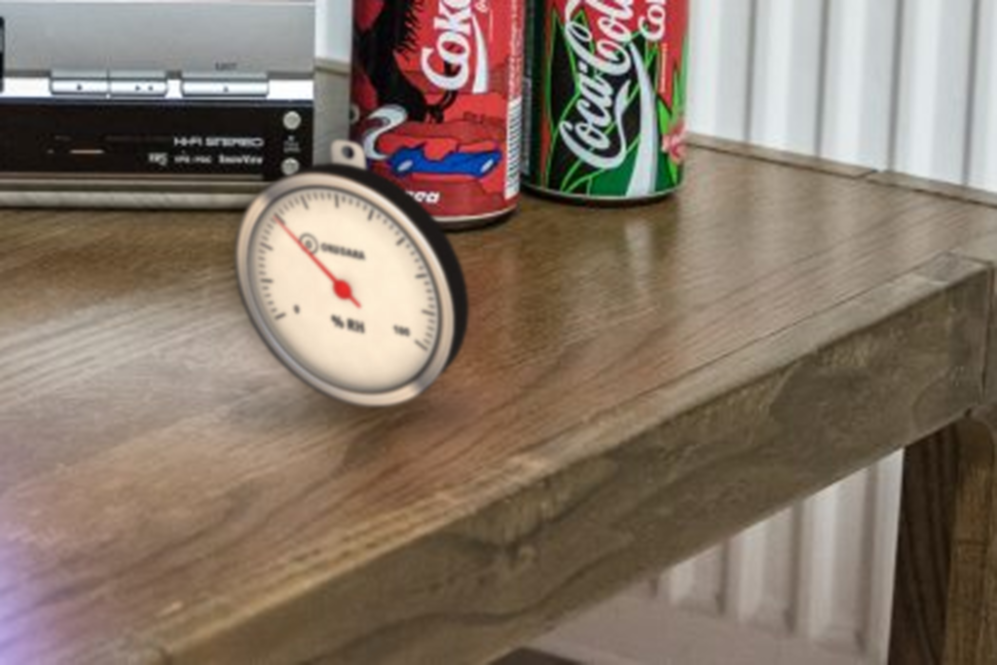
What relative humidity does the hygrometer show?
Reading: 30 %
